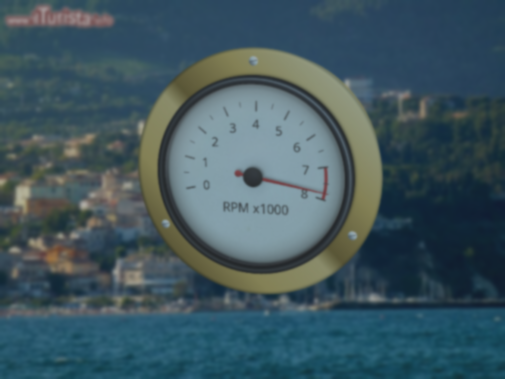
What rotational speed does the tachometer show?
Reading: 7750 rpm
